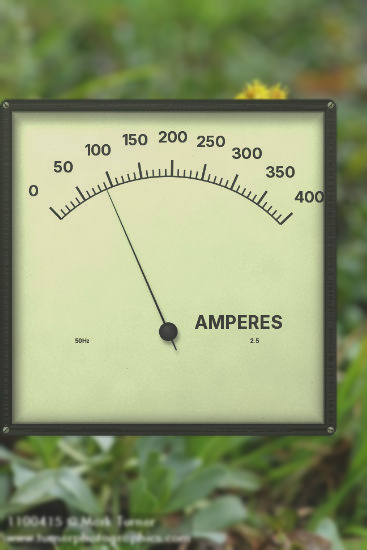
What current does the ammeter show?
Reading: 90 A
